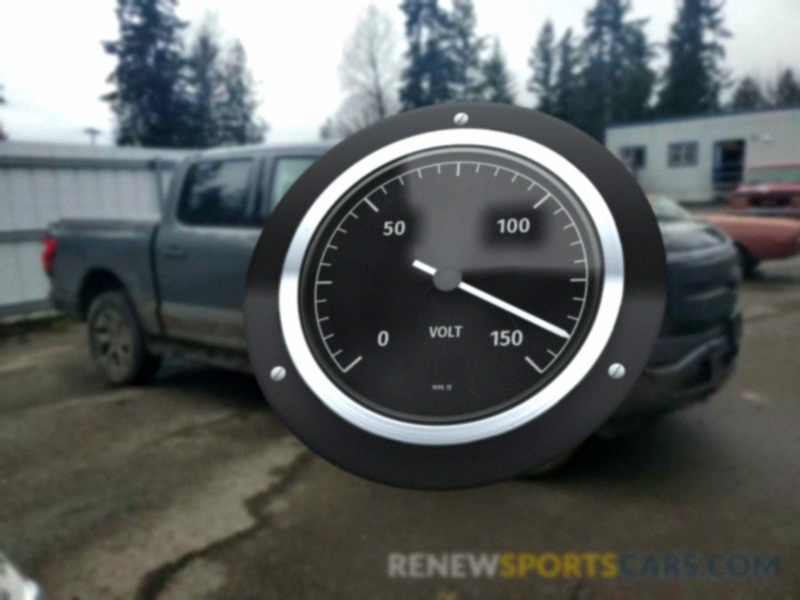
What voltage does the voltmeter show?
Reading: 140 V
